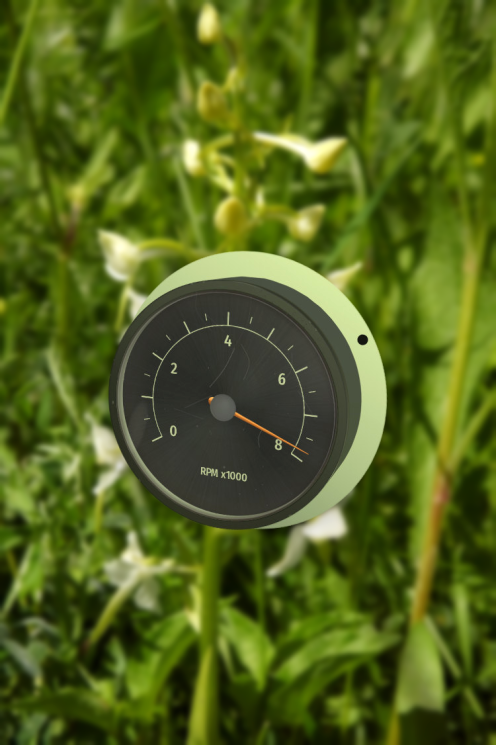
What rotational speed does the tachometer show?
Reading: 7750 rpm
